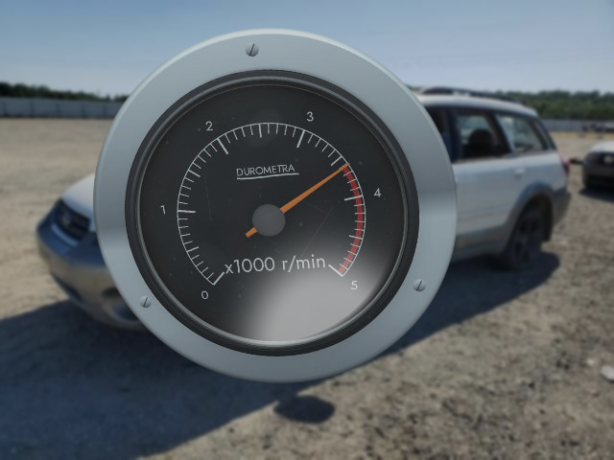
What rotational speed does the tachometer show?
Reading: 3600 rpm
